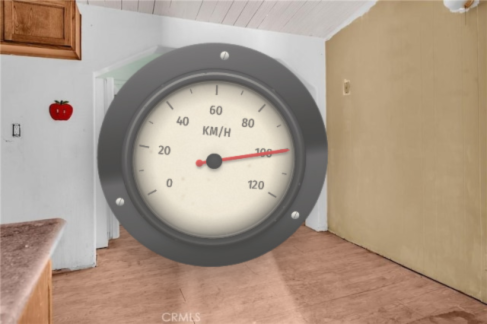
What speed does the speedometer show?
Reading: 100 km/h
